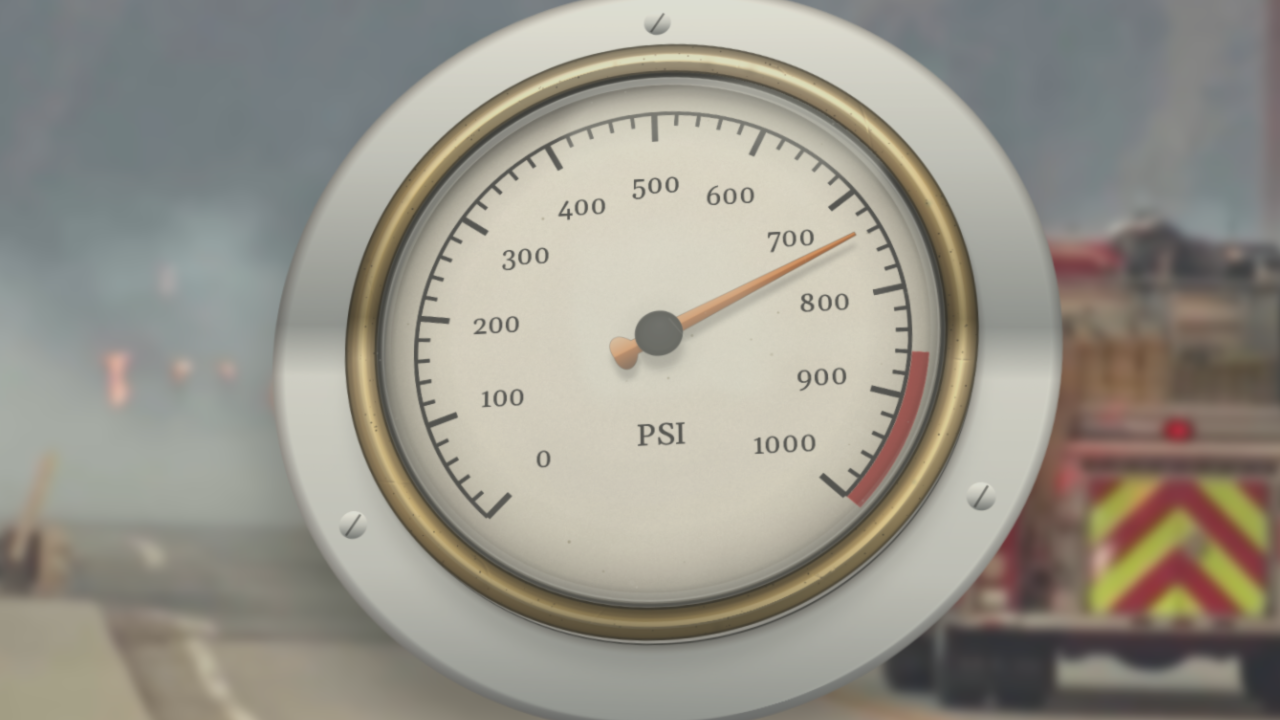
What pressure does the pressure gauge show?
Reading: 740 psi
